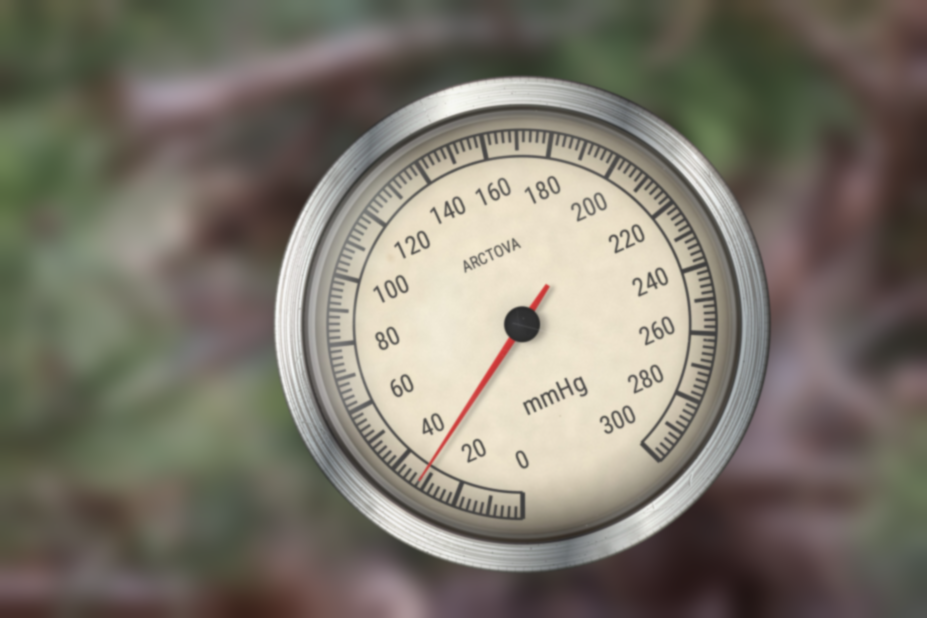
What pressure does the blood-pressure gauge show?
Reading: 32 mmHg
